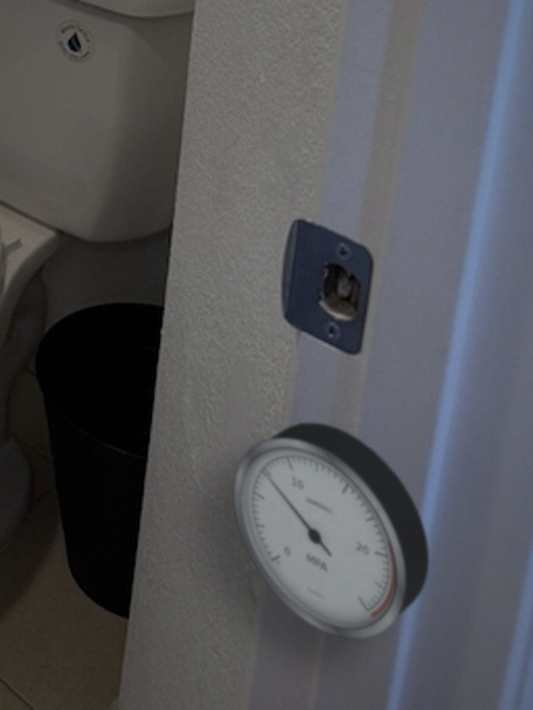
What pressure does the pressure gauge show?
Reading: 7.5 MPa
